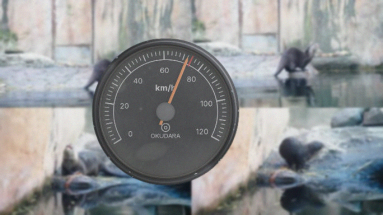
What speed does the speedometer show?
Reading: 72 km/h
